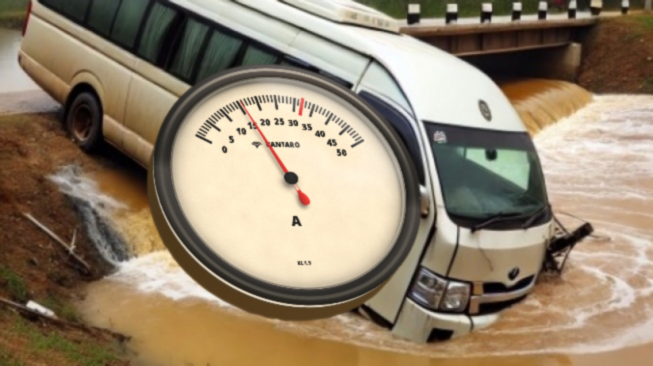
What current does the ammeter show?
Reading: 15 A
